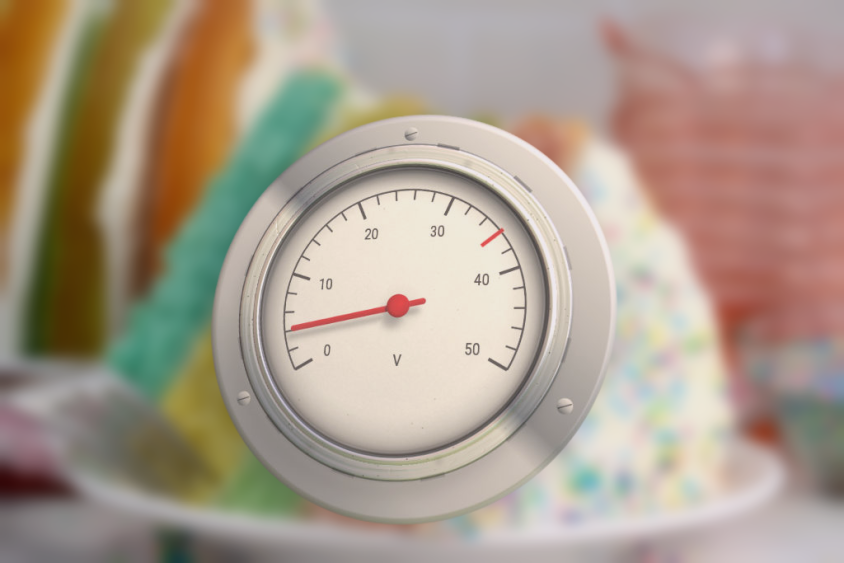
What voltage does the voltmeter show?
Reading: 4 V
